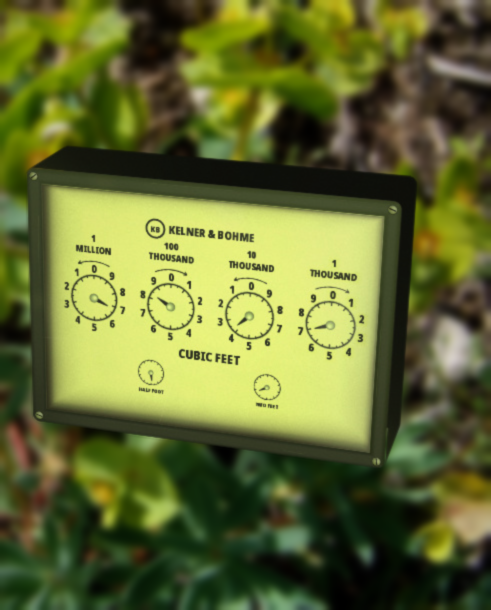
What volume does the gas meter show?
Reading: 683700 ft³
